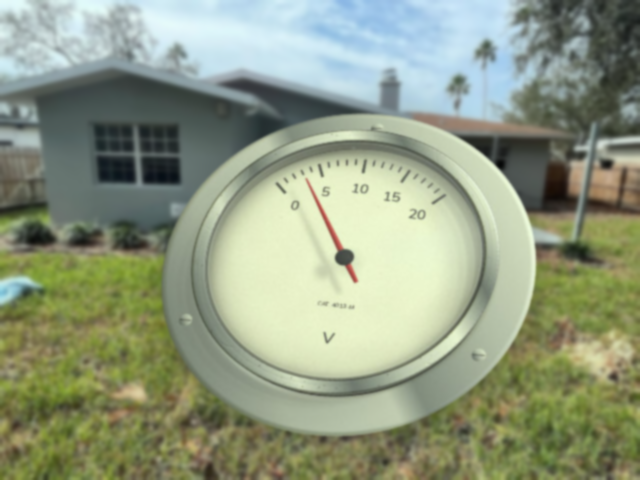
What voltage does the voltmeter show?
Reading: 3 V
